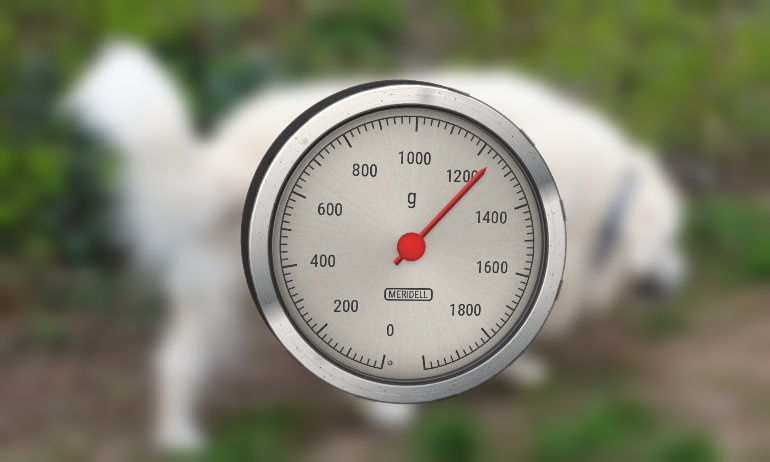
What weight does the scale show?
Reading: 1240 g
